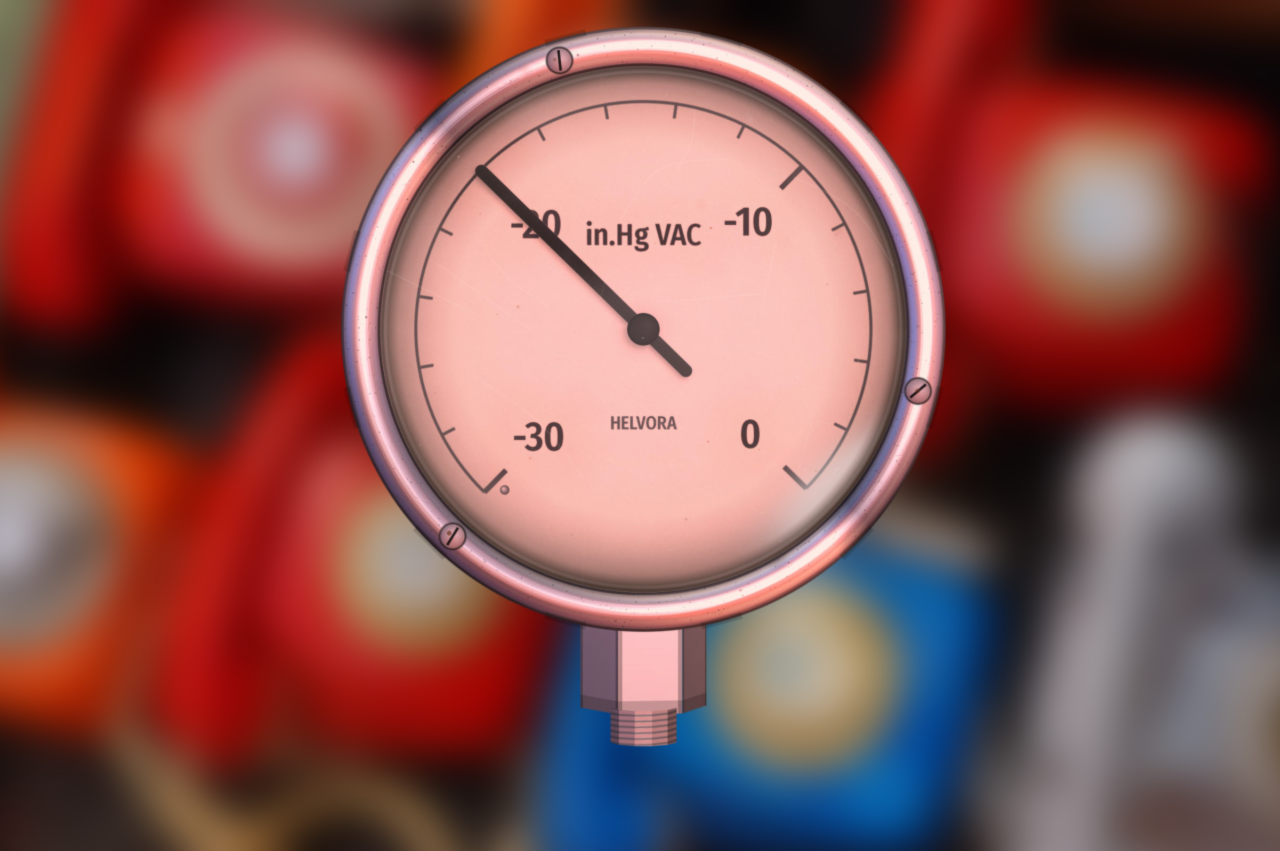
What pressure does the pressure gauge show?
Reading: -20 inHg
